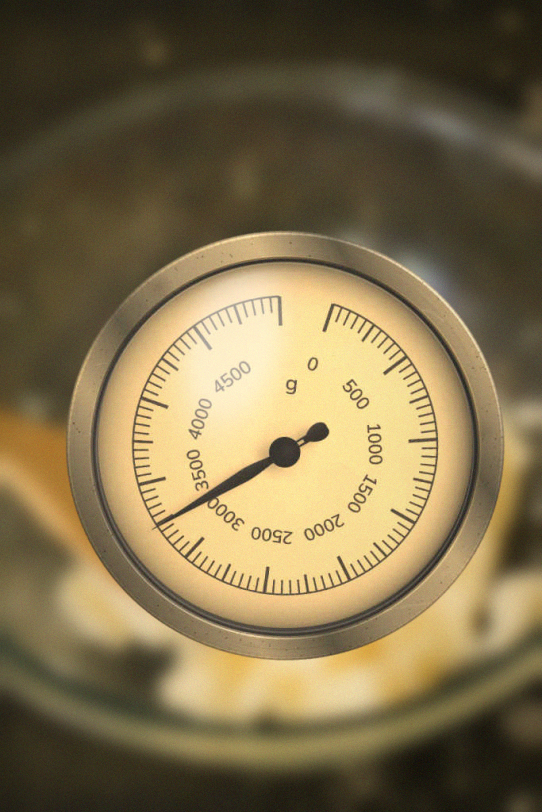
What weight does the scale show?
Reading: 3250 g
